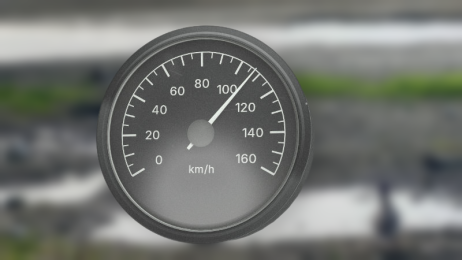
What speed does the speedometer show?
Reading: 107.5 km/h
